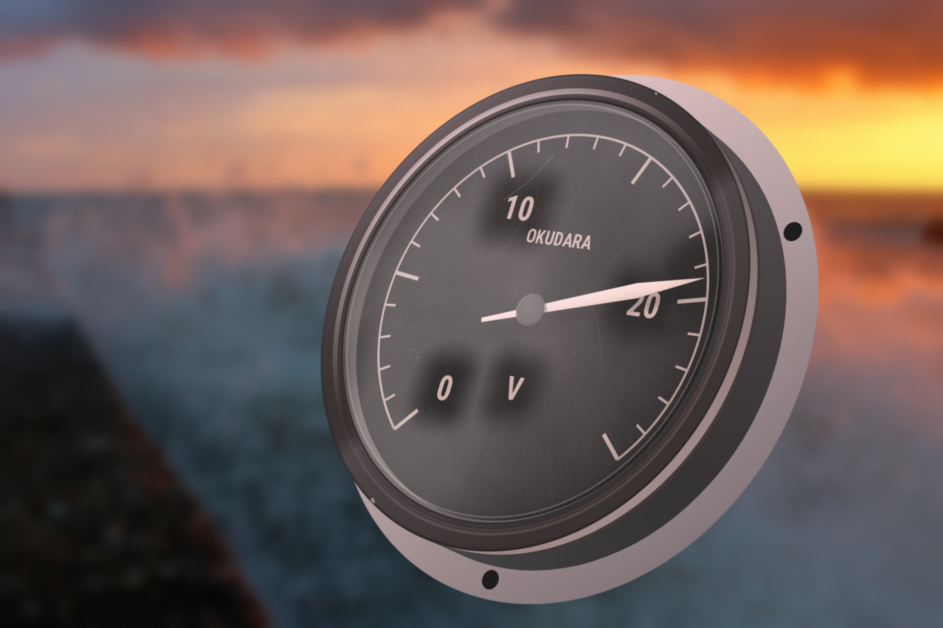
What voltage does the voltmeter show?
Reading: 19.5 V
